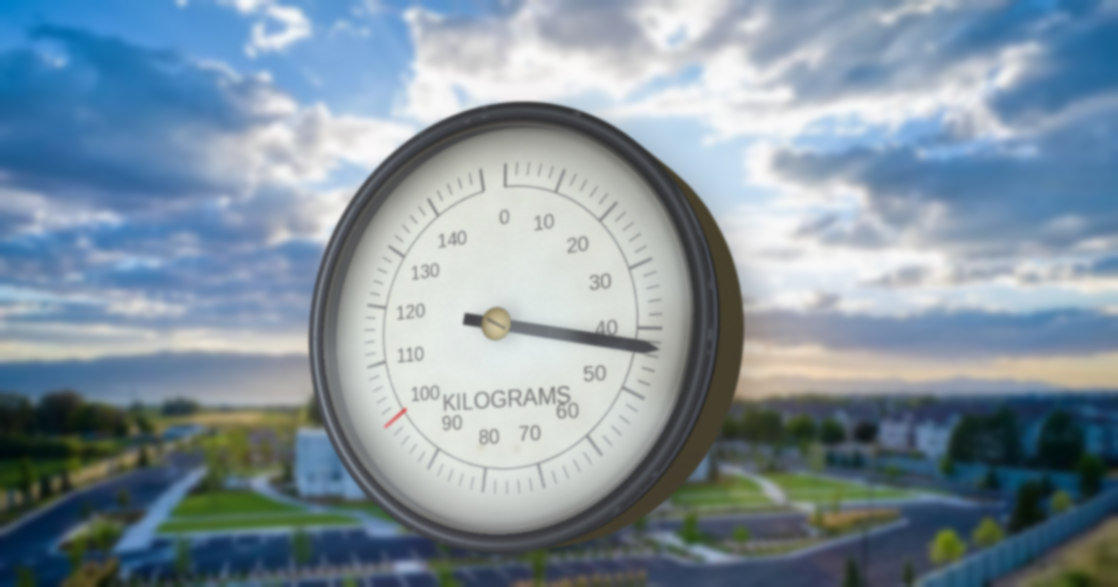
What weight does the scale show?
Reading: 43 kg
